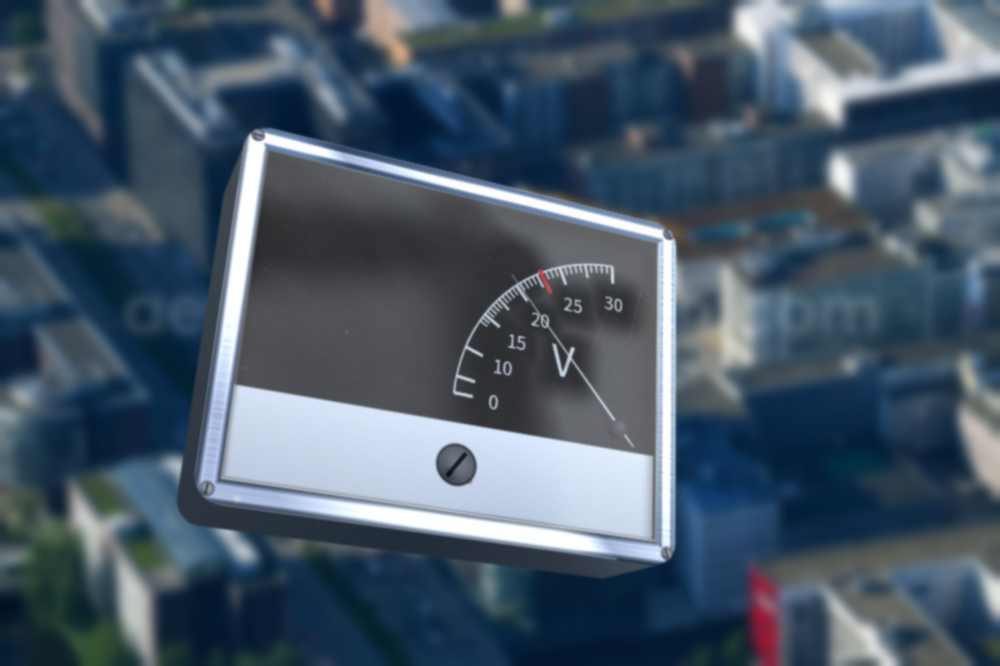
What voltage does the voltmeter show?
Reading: 20 V
